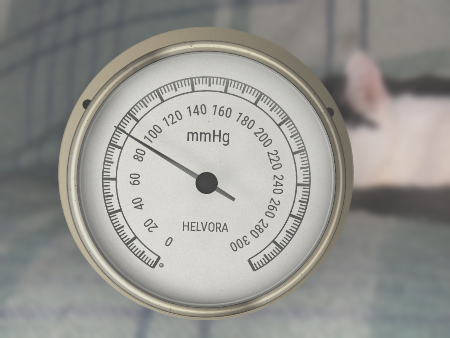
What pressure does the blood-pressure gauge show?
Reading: 90 mmHg
